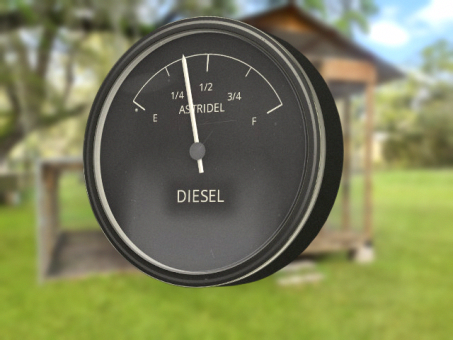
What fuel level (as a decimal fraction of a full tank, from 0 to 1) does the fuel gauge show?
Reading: 0.375
